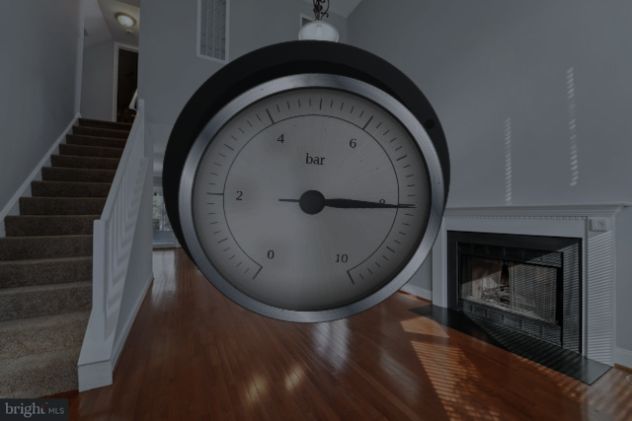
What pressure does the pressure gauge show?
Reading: 8 bar
